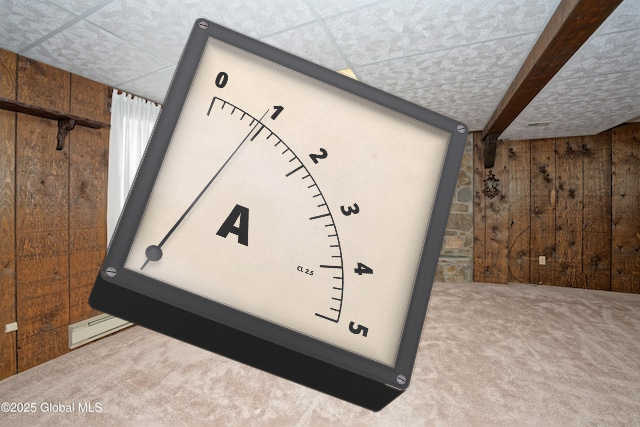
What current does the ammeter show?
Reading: 0.9 A
